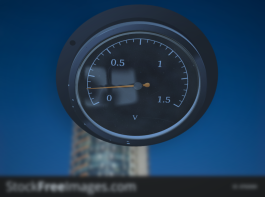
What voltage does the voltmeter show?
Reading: 0.15 V
